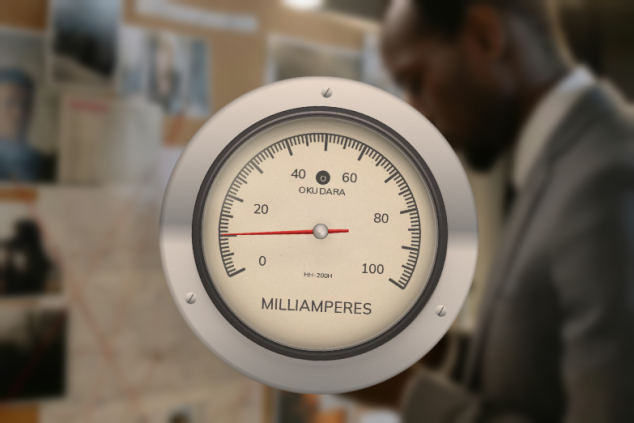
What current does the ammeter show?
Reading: 10 mA
